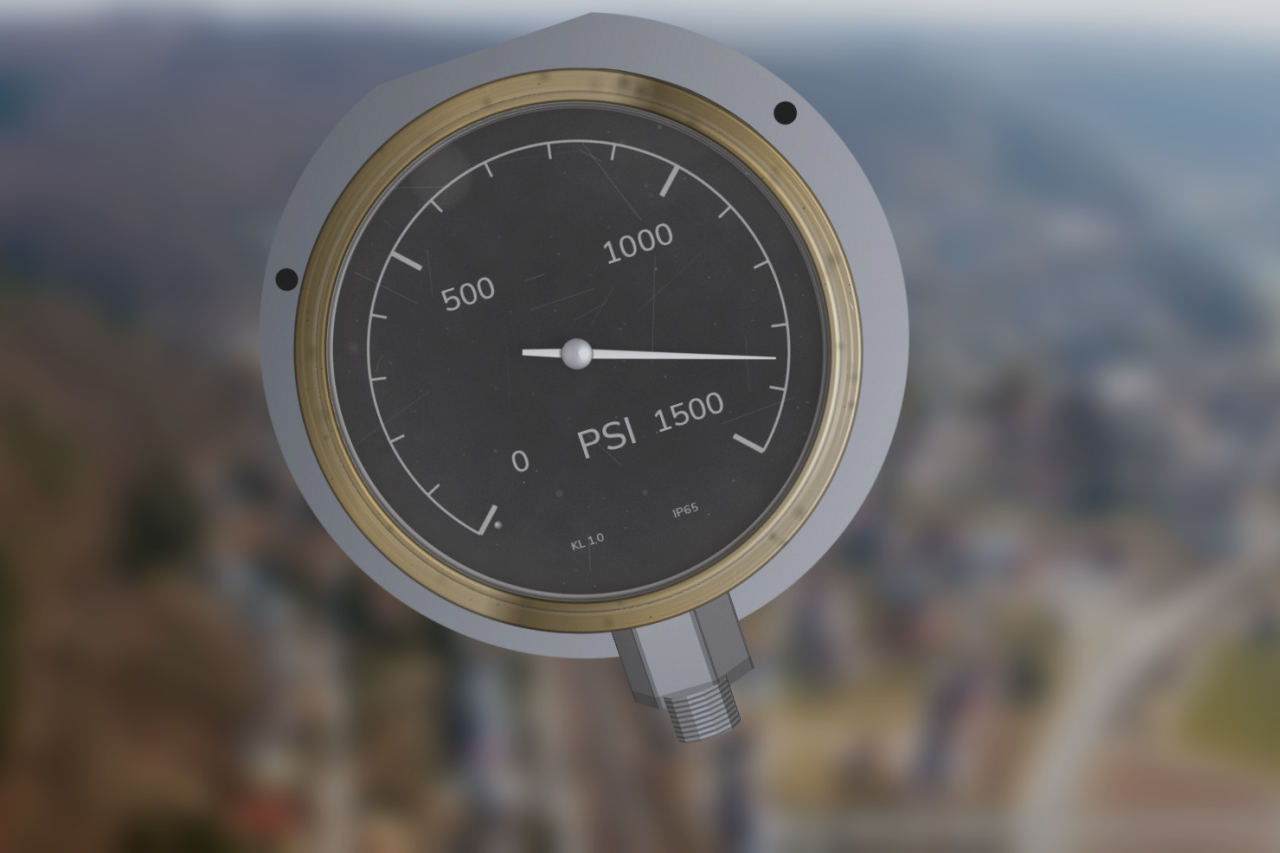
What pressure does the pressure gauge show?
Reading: 1350 psi
